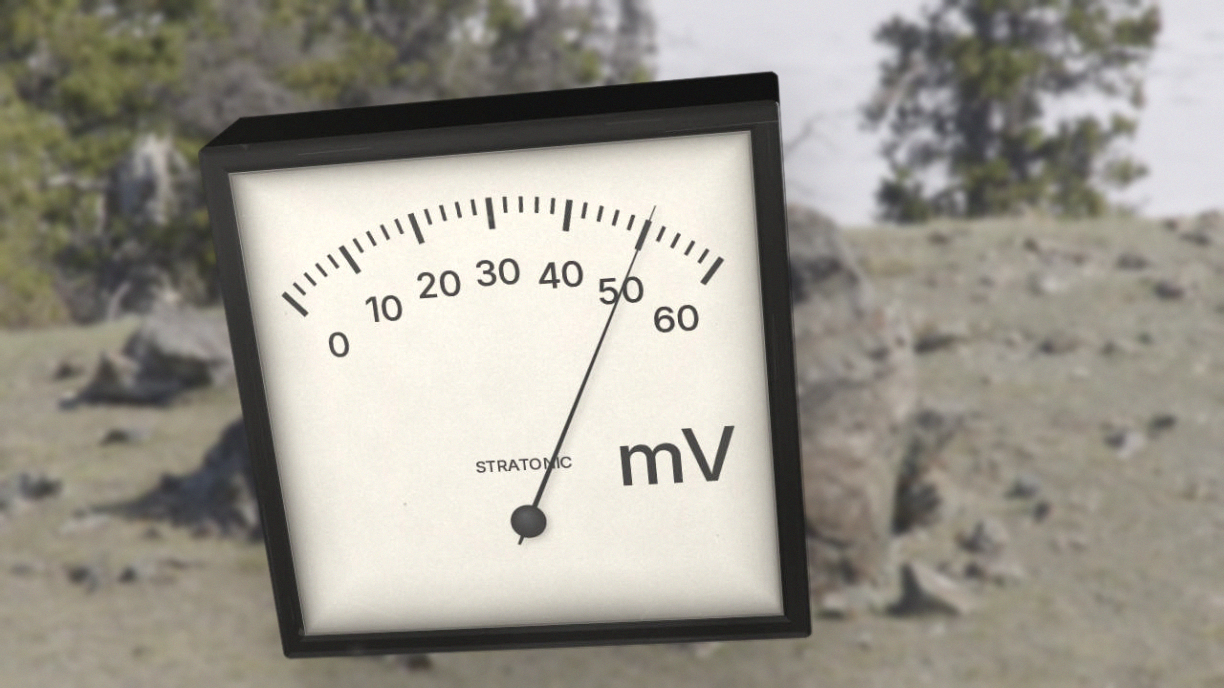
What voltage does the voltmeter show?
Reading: 50 mV
